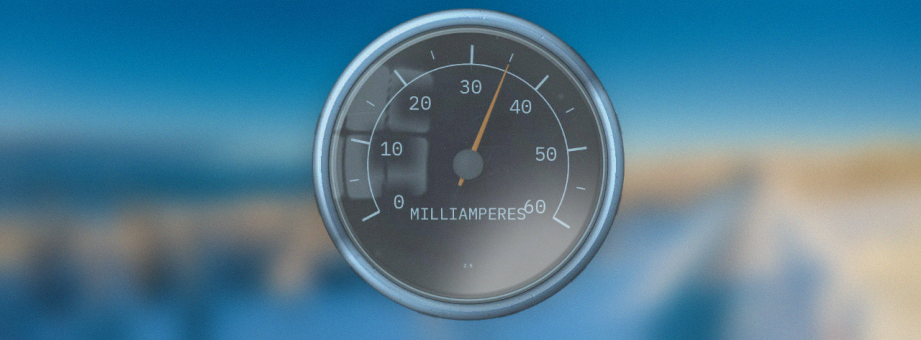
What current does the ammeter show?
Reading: 35 mA
